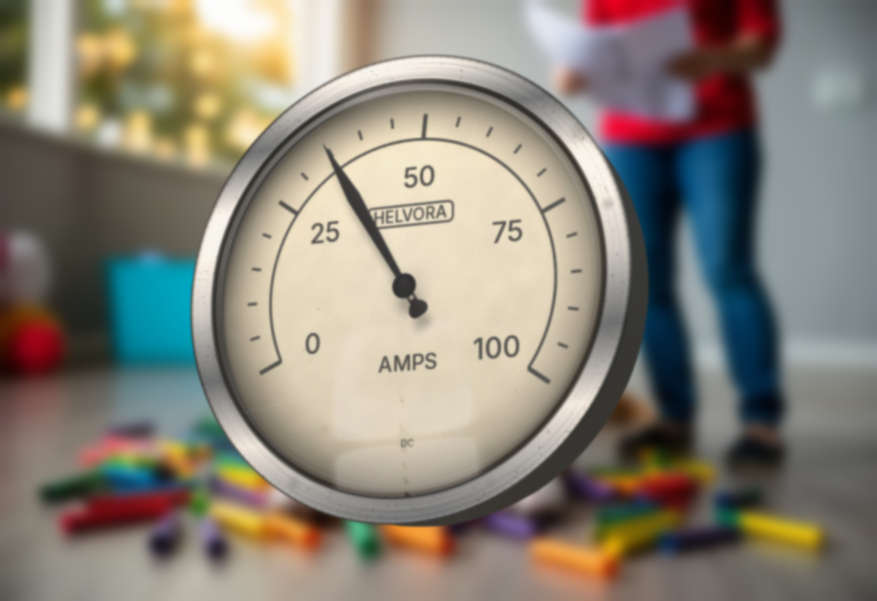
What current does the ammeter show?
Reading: 35 A
